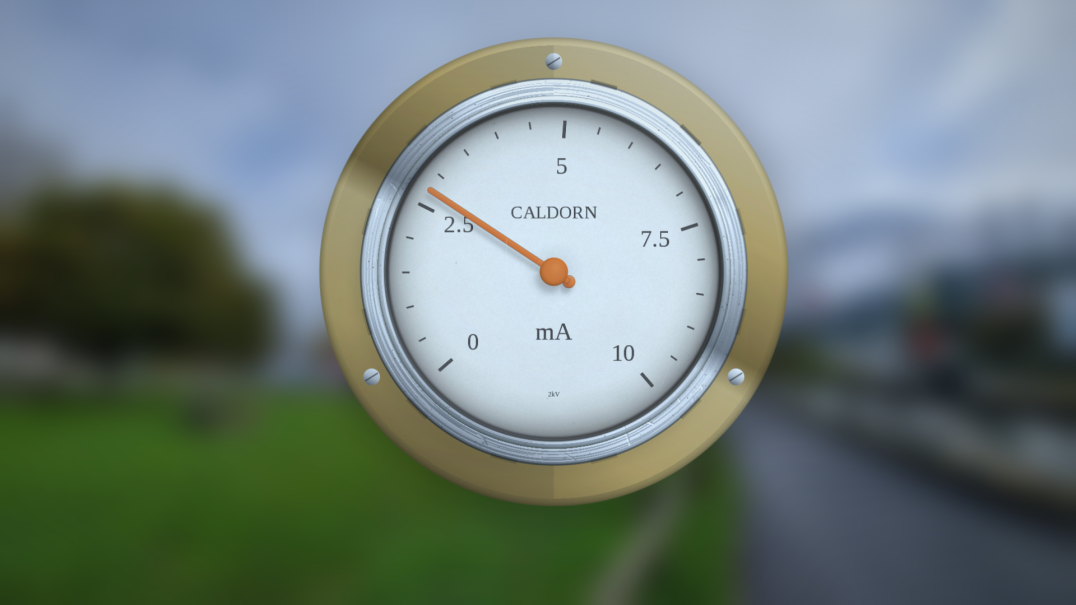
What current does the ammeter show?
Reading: 2.75 mA
